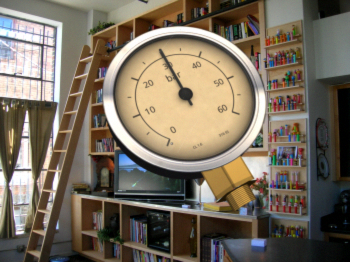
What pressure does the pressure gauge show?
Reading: 30 bar
